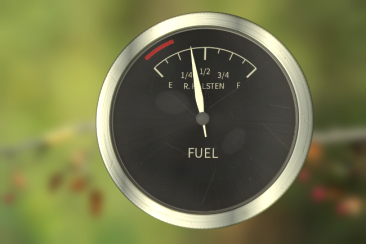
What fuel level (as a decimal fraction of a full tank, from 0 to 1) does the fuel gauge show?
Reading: 0.375
